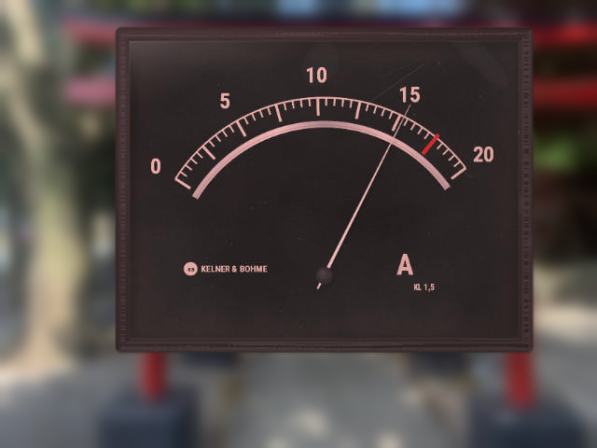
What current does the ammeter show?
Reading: 15.25 A
